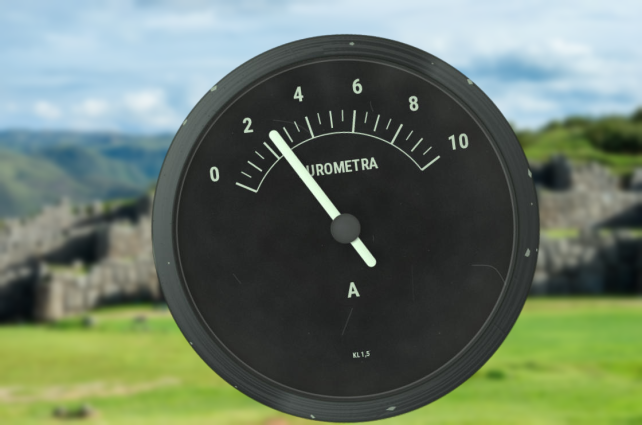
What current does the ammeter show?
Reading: 2.5 A
